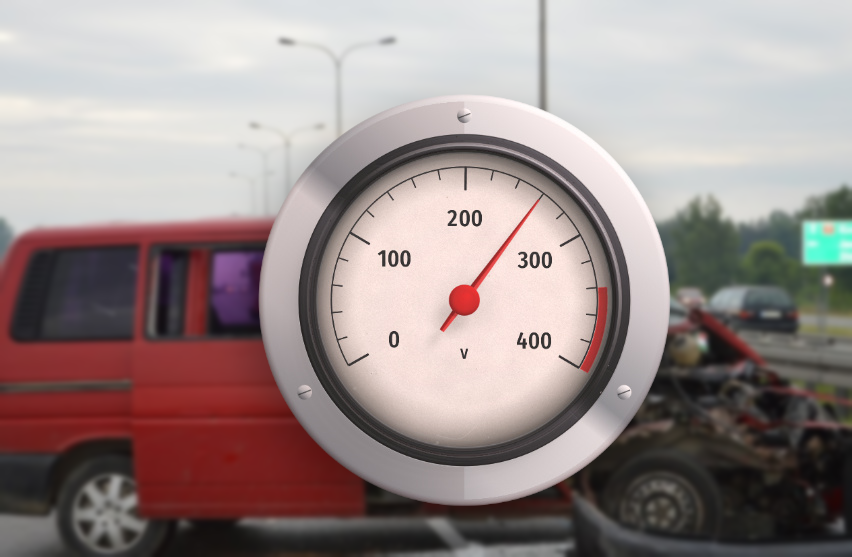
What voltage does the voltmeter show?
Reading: 260 V
